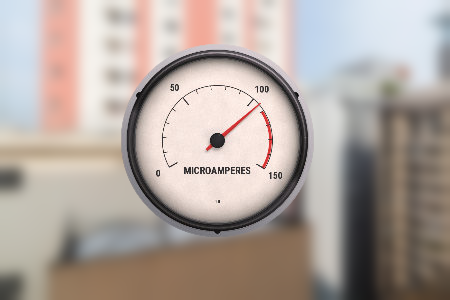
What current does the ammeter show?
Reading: 105 µA
